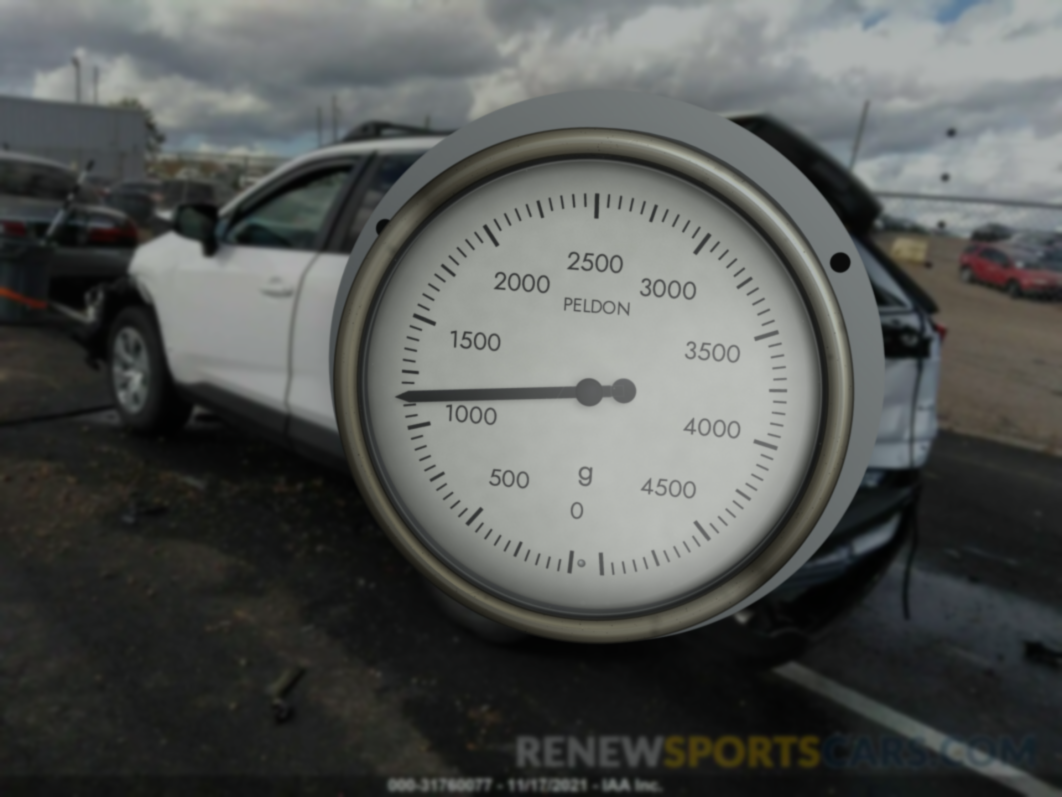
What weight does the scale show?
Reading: 1150 g
